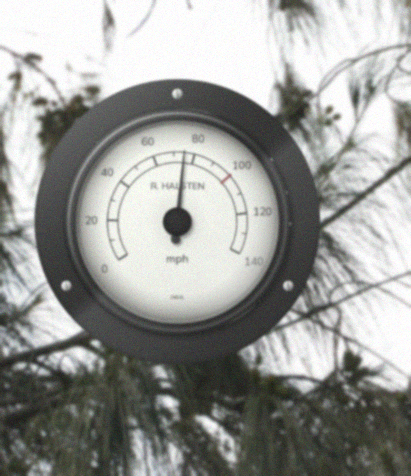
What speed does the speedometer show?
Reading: 75 mph
